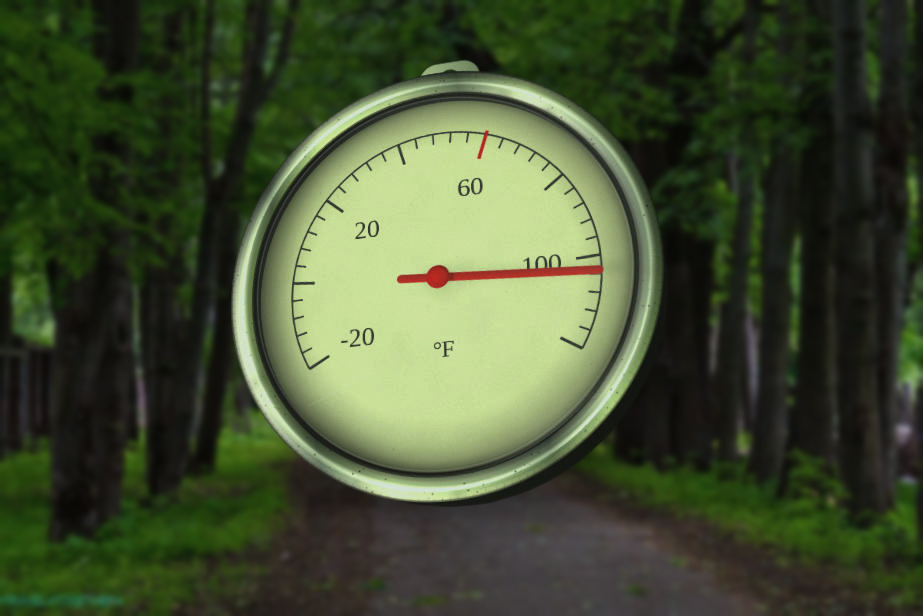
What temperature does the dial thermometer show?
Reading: 104 °F
